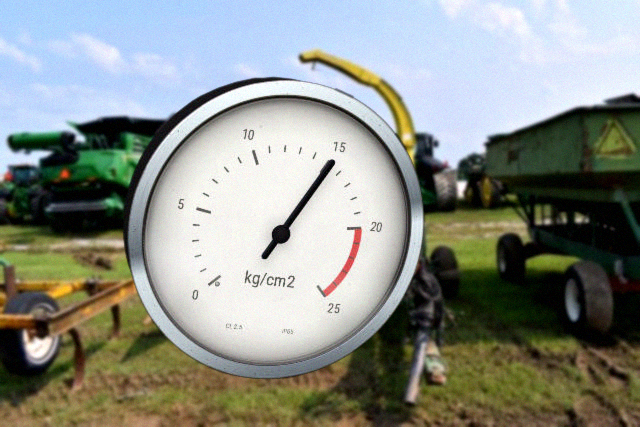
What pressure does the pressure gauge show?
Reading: 15 kg/cm²
